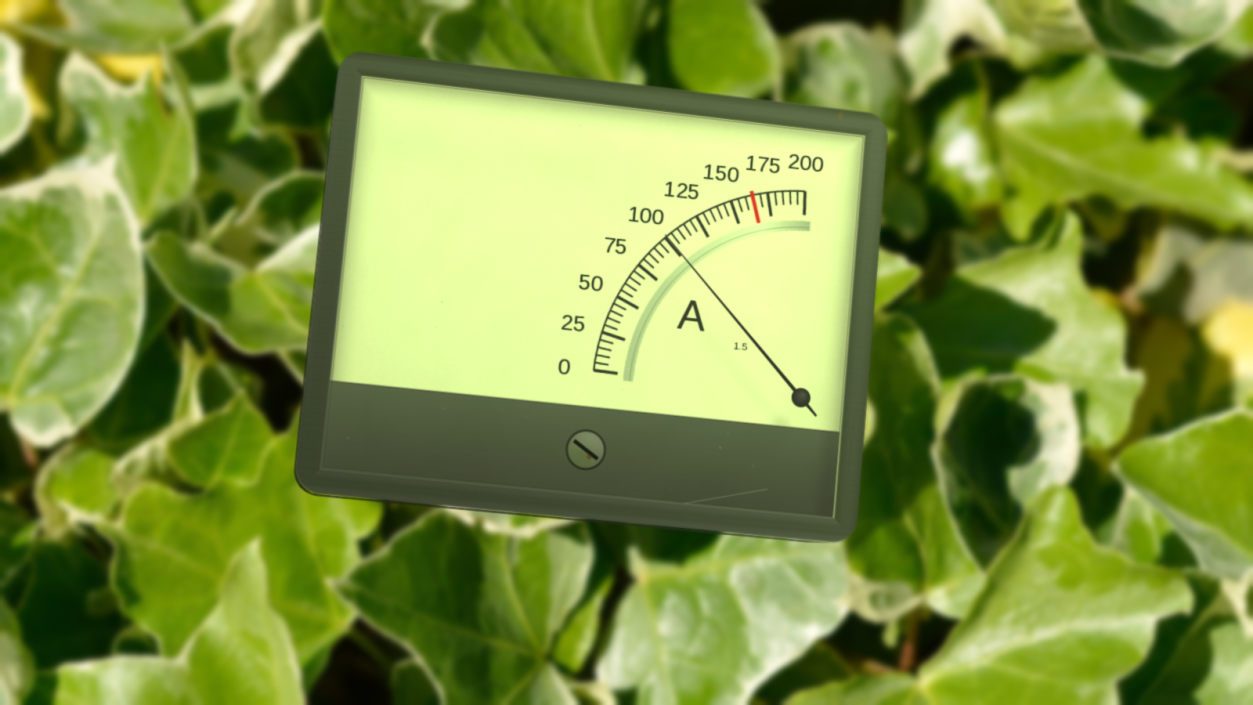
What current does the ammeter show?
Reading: 100 A
